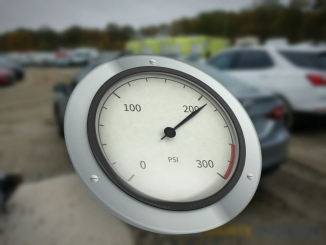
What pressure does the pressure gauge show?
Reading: 210 psi
